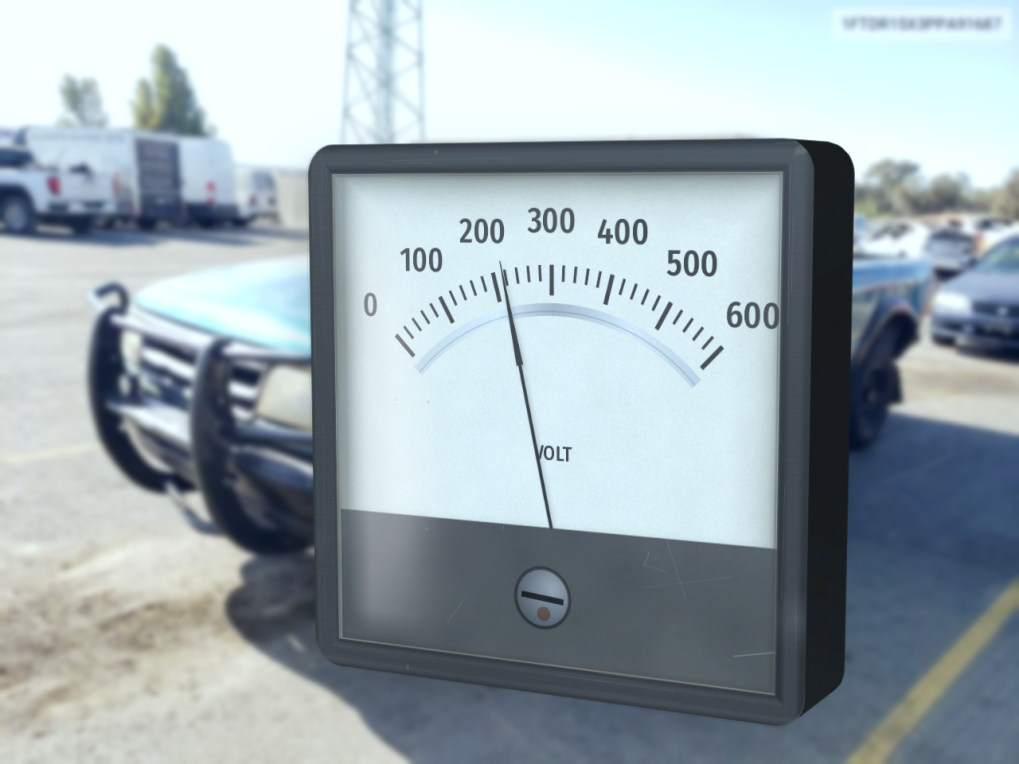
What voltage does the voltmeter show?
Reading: 220 V
